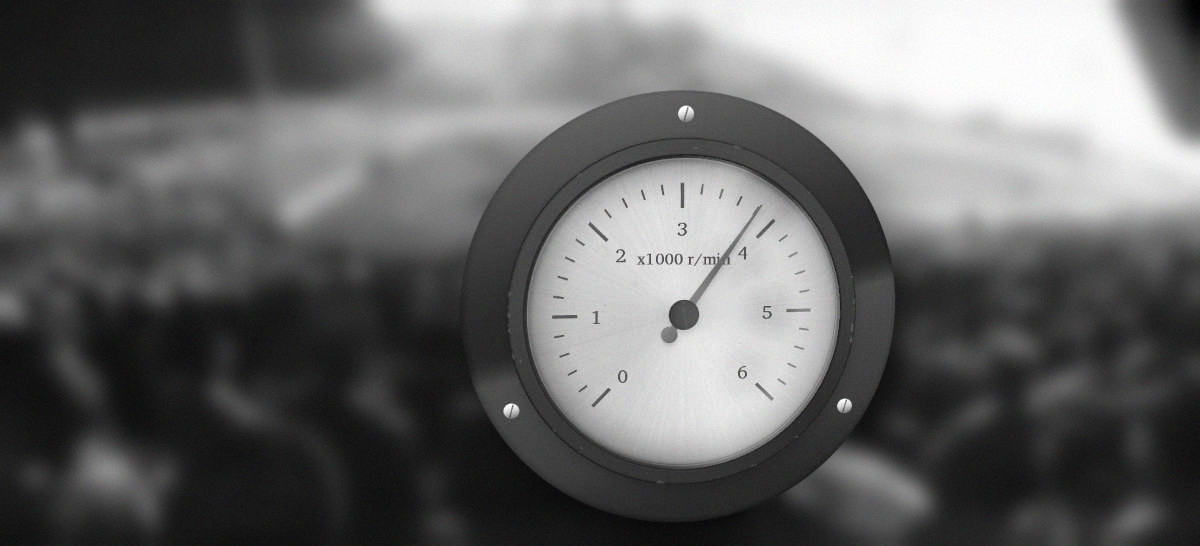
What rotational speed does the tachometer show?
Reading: 3800 rpm
